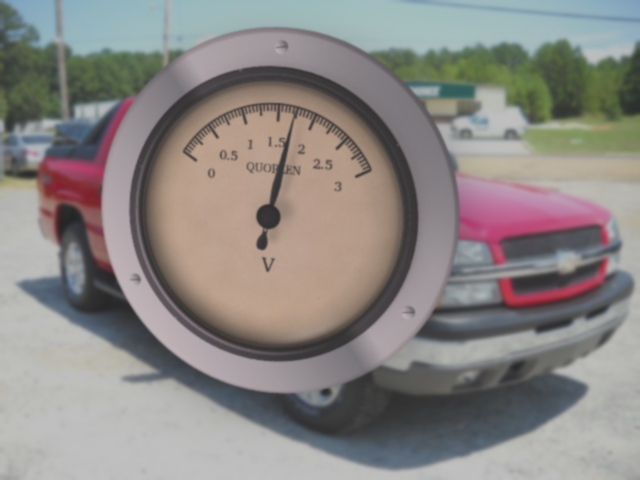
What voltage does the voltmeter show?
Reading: 1.75 V
